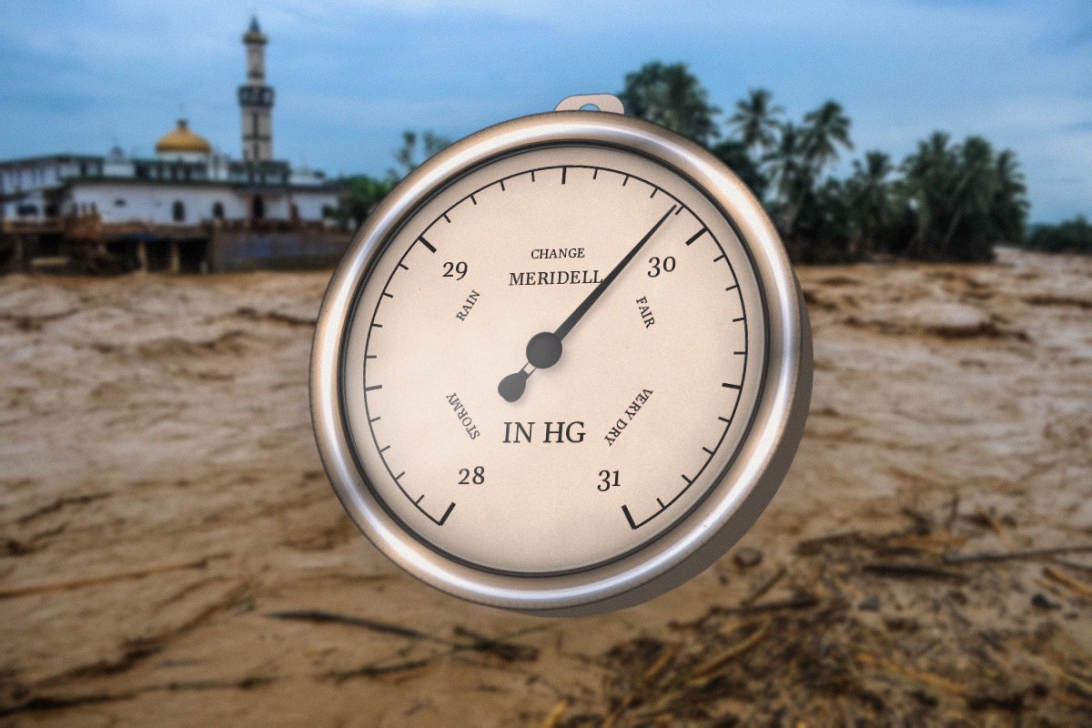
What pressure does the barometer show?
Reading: 29.9 inHg
